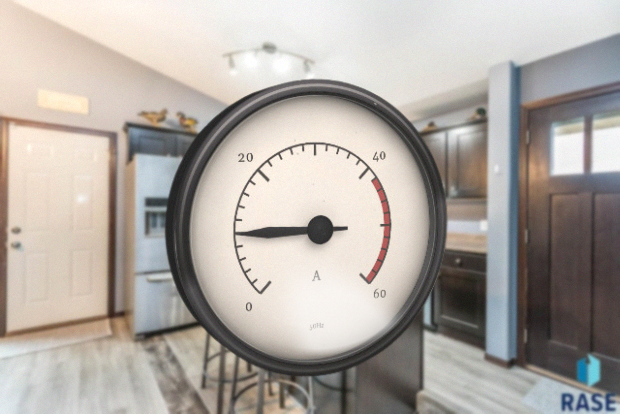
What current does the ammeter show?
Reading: 10 A
